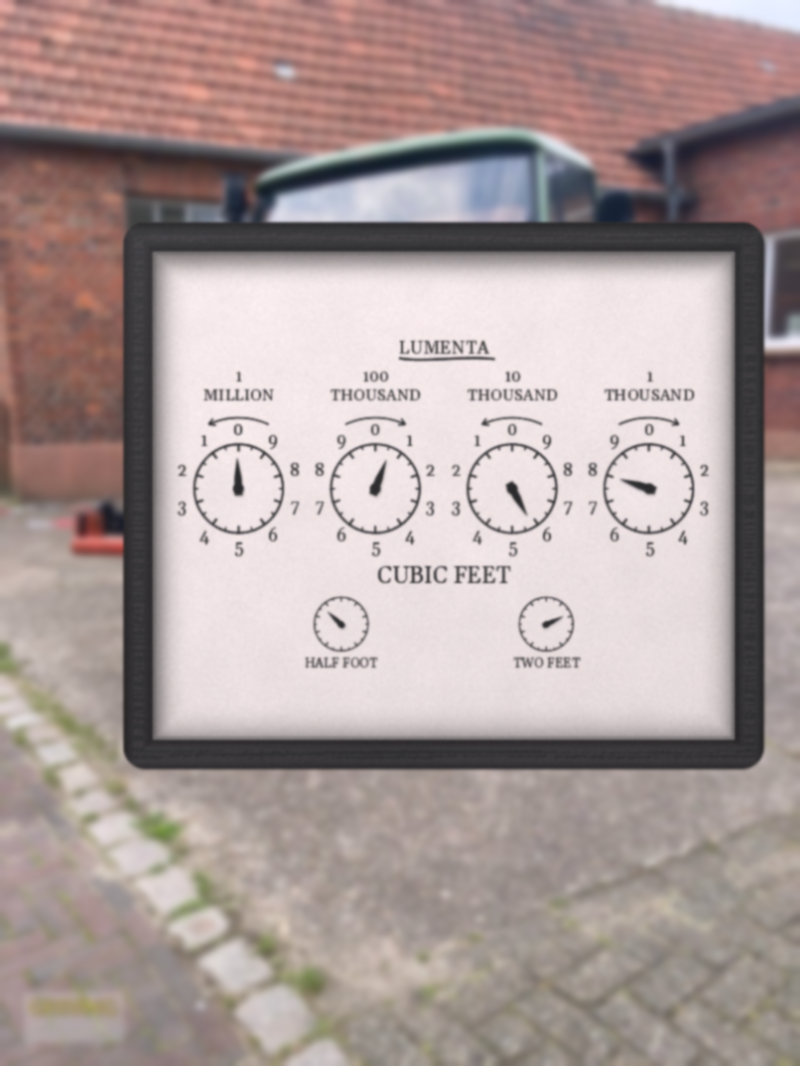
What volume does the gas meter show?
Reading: 5800 ft³
